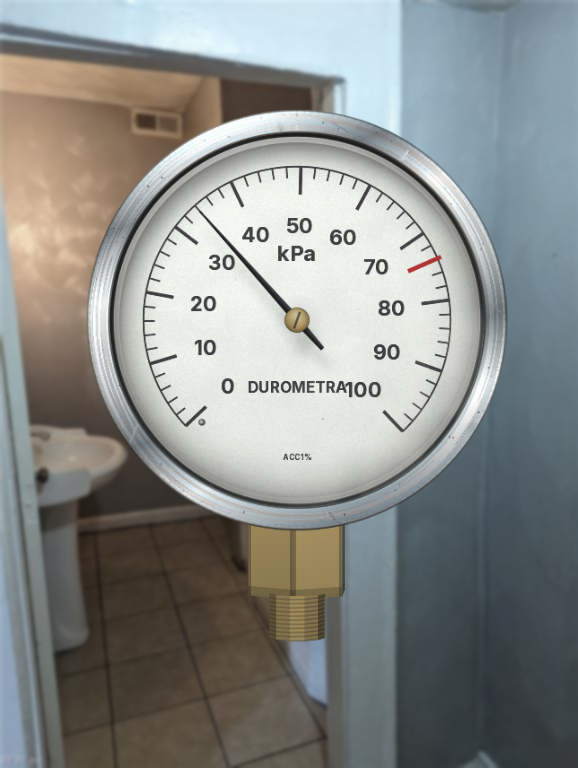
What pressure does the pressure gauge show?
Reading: 34 kPa
